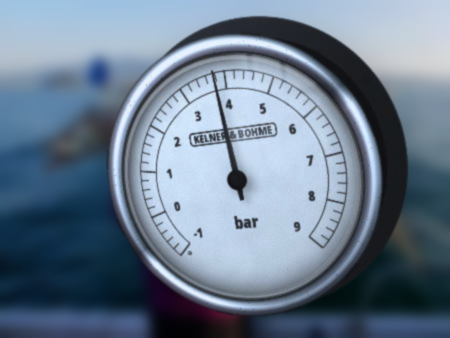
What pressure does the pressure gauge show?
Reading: 3.8 bar
